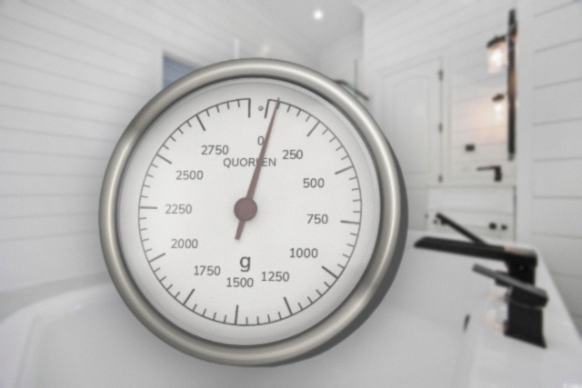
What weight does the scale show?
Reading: 50 g
